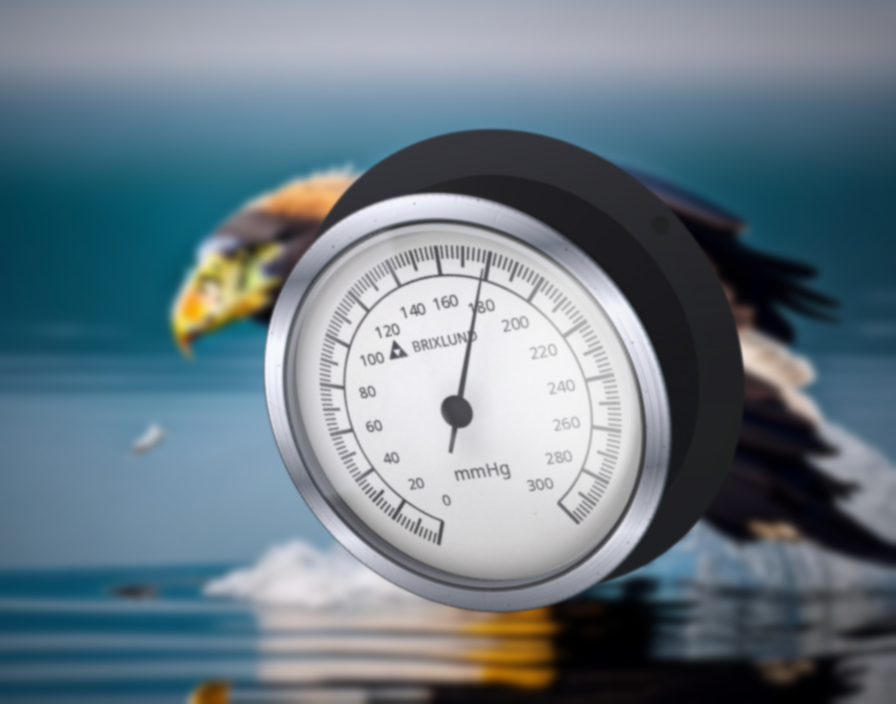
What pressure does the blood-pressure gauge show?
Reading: 180 mmHg
